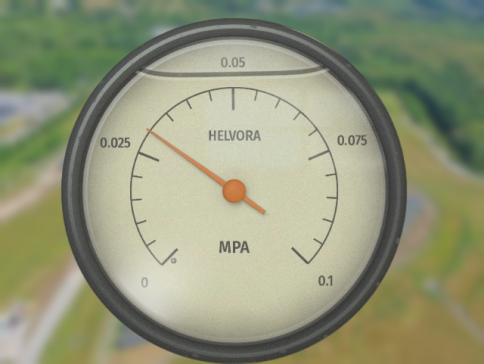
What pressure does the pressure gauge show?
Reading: 0.03 MPa
